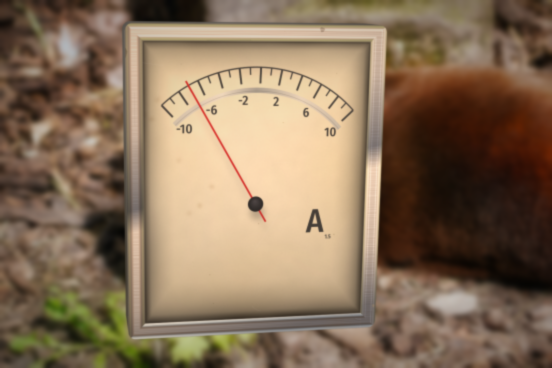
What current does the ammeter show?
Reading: -7 A
